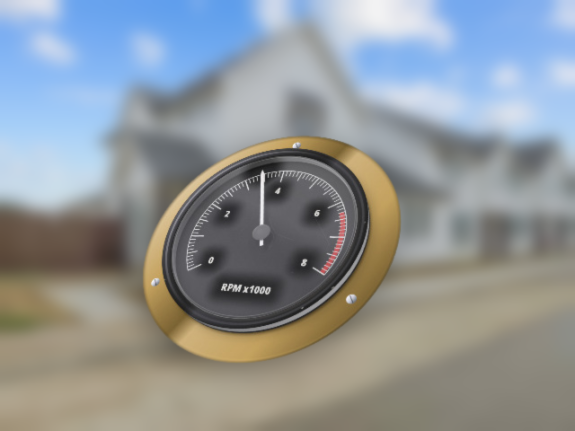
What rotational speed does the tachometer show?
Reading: 3500 rpm
